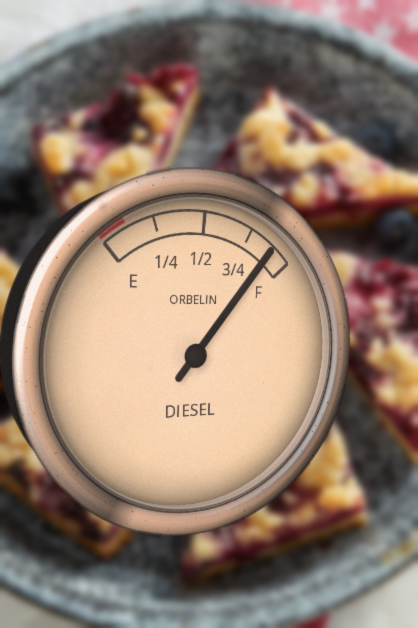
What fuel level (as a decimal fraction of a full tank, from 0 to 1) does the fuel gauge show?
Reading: 0.875
